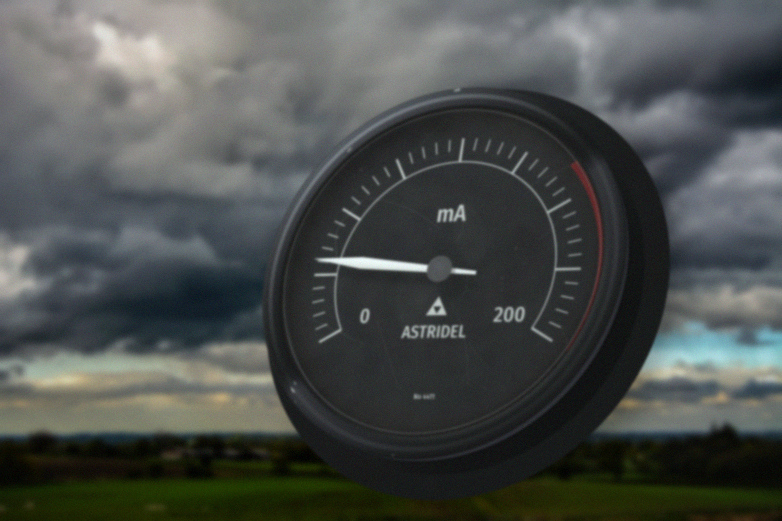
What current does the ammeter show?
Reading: 30 mA
